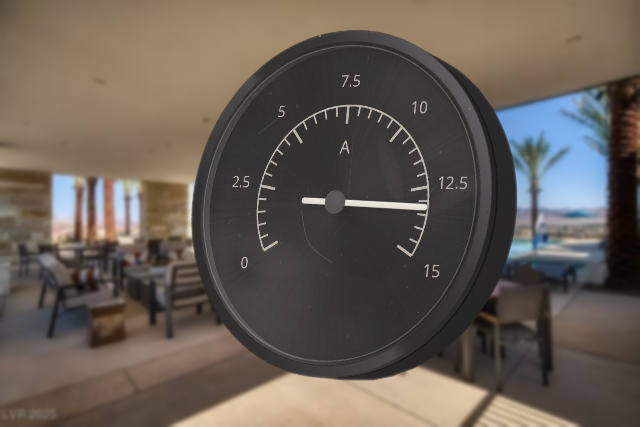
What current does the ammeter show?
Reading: 13.25 A
